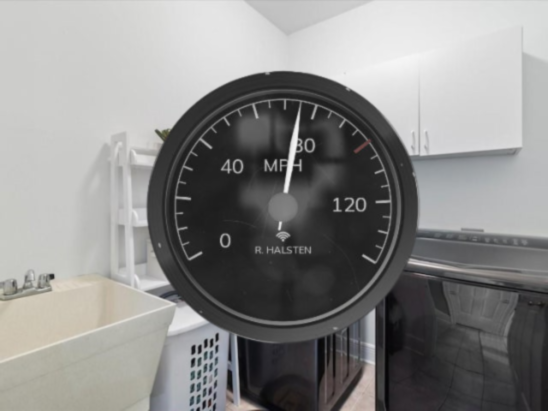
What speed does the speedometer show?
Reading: 75 mph
